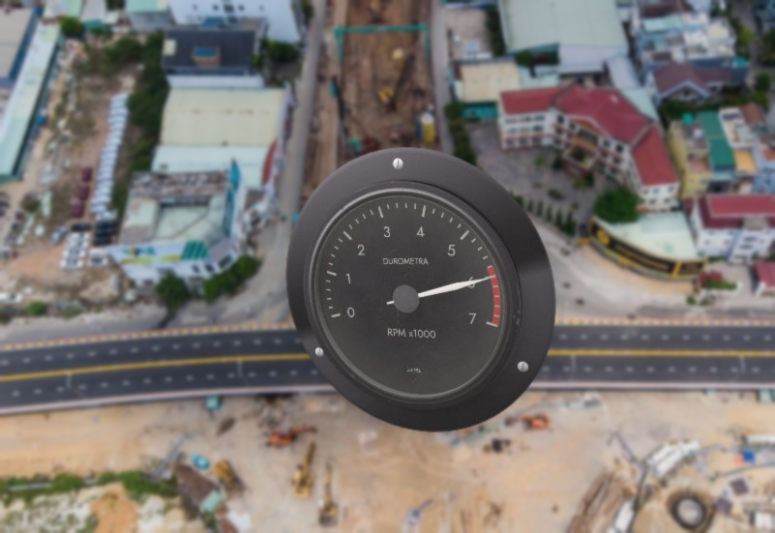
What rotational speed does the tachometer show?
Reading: 6000 rpm
